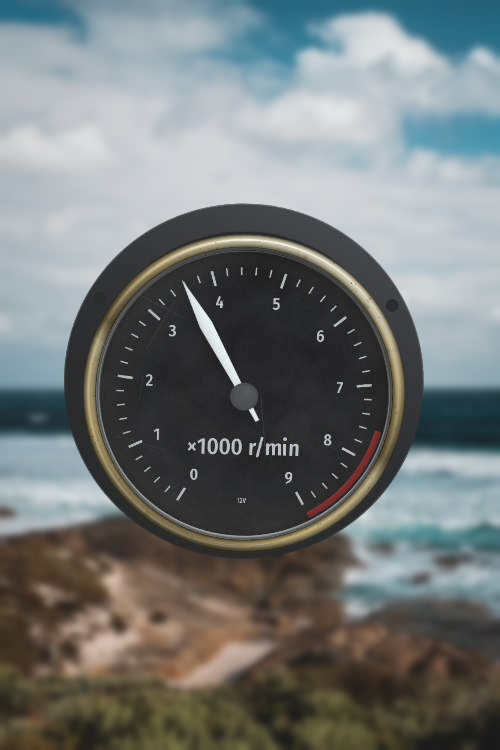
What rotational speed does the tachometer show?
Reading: 3600 rpm
